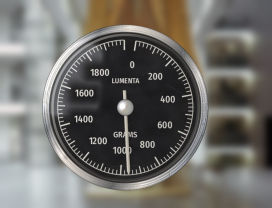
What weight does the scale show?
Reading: 960 g
